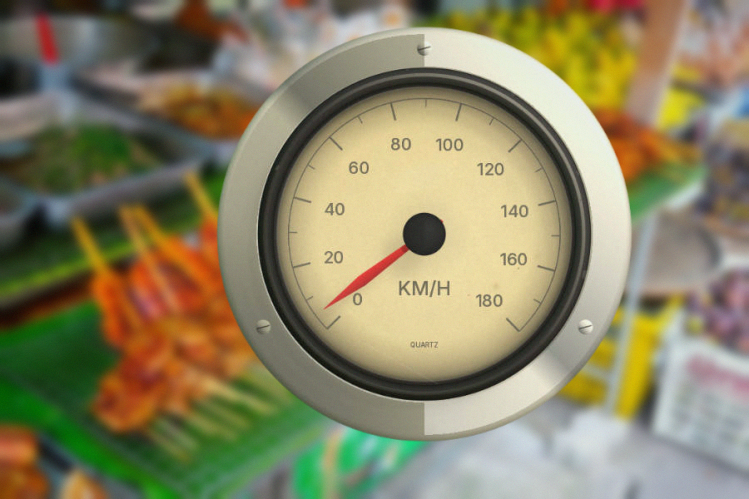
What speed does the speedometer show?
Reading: 5 km/h
